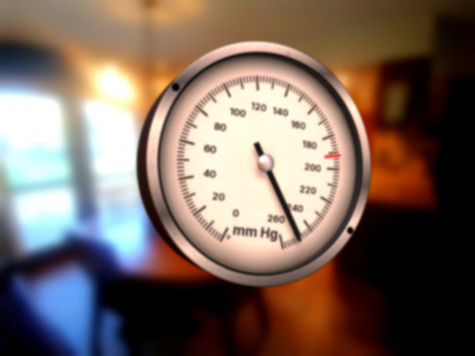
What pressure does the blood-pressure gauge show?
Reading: 250 mmHg
